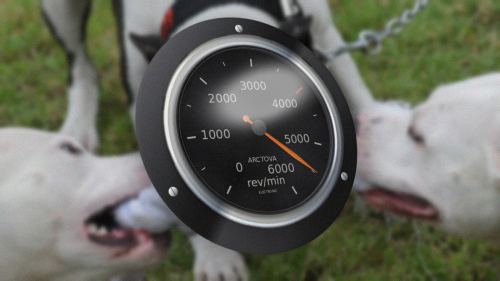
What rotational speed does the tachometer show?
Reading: 5500 rpm
